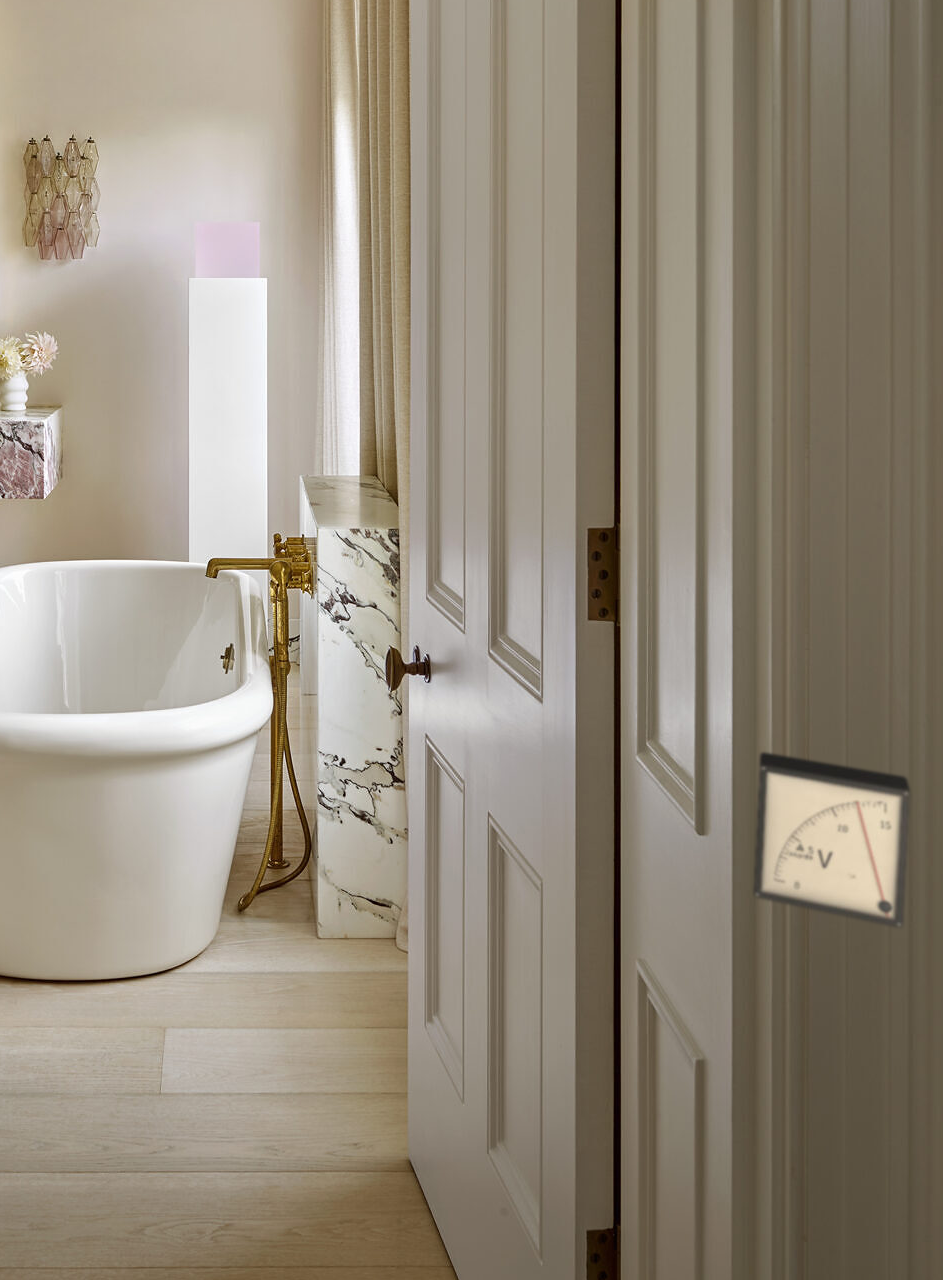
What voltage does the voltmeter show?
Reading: 12.5 V
